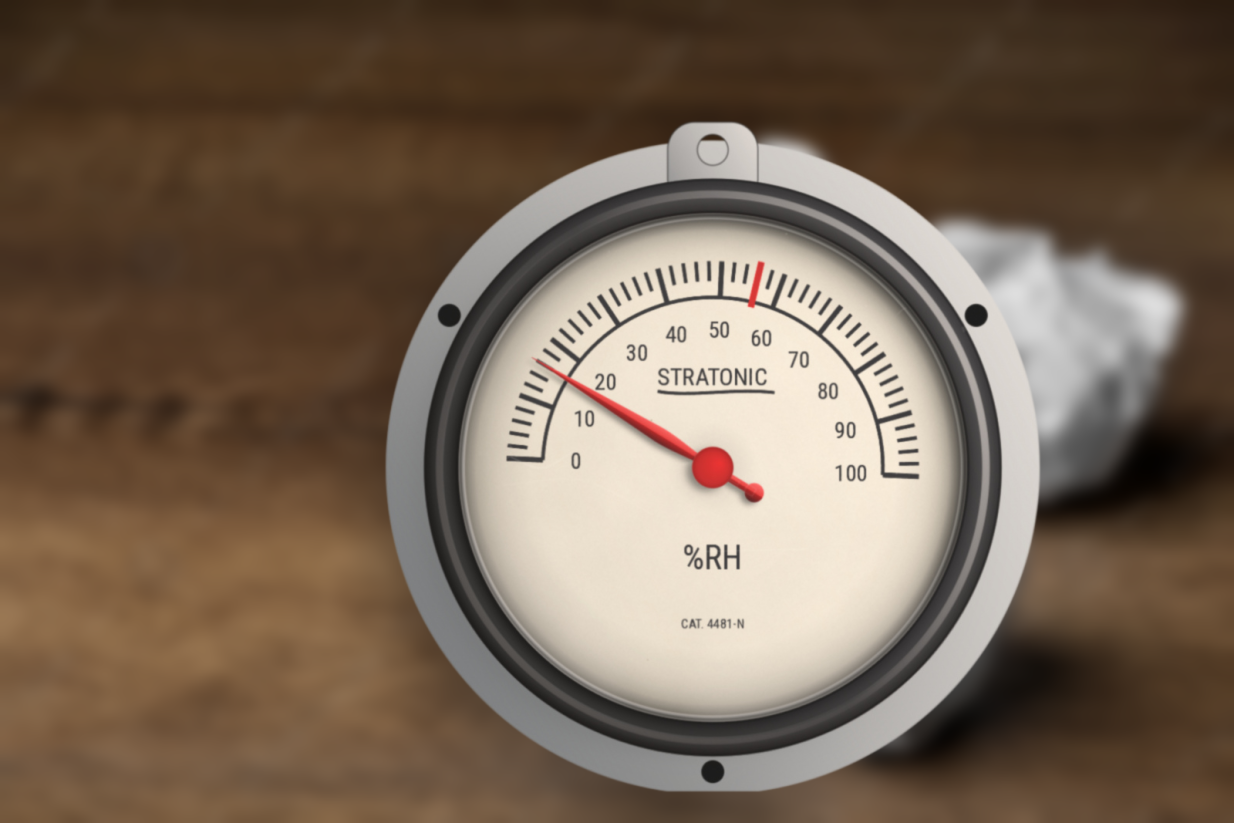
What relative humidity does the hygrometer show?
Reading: 16 %
